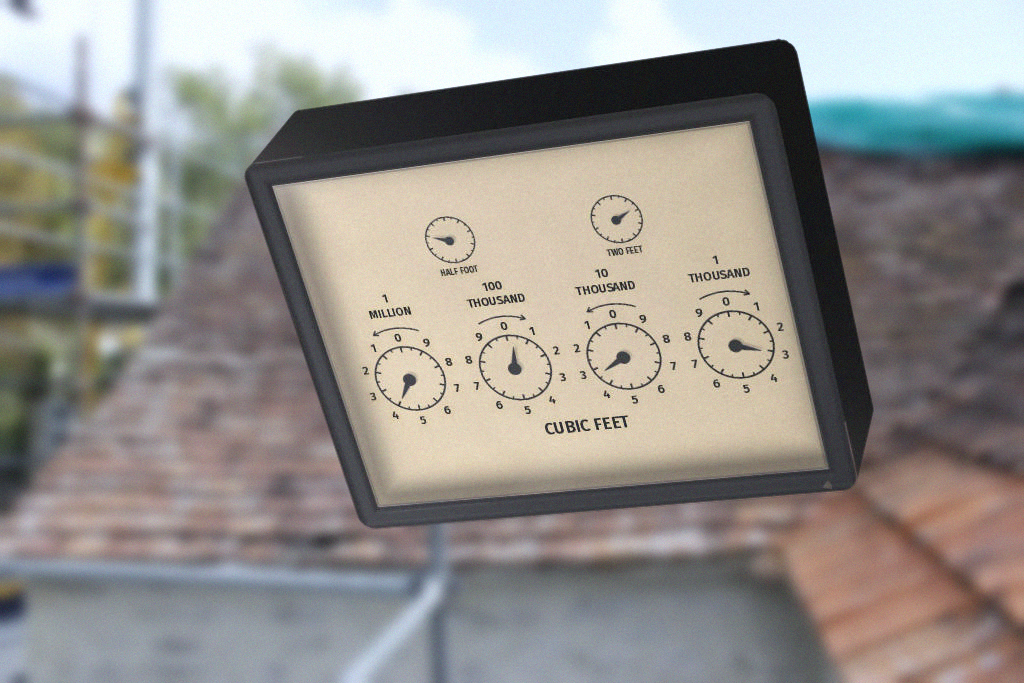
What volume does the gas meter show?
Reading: 403300 ft³
